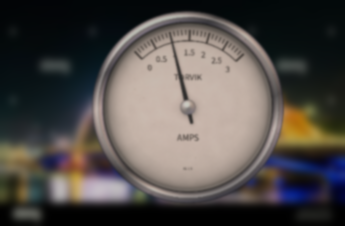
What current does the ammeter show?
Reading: 1 A
